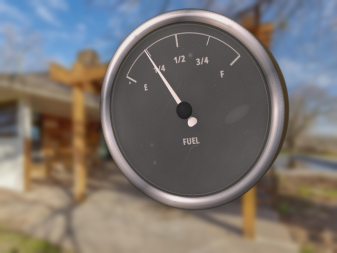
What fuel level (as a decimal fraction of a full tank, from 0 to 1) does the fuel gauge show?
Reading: 0.25
